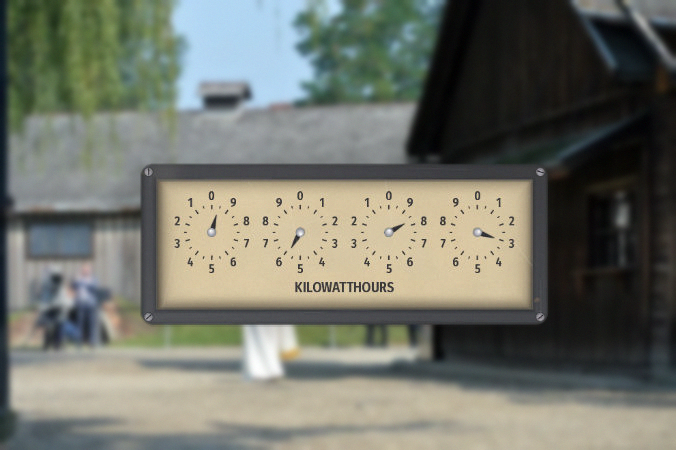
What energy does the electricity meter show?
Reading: 9583 kWh
